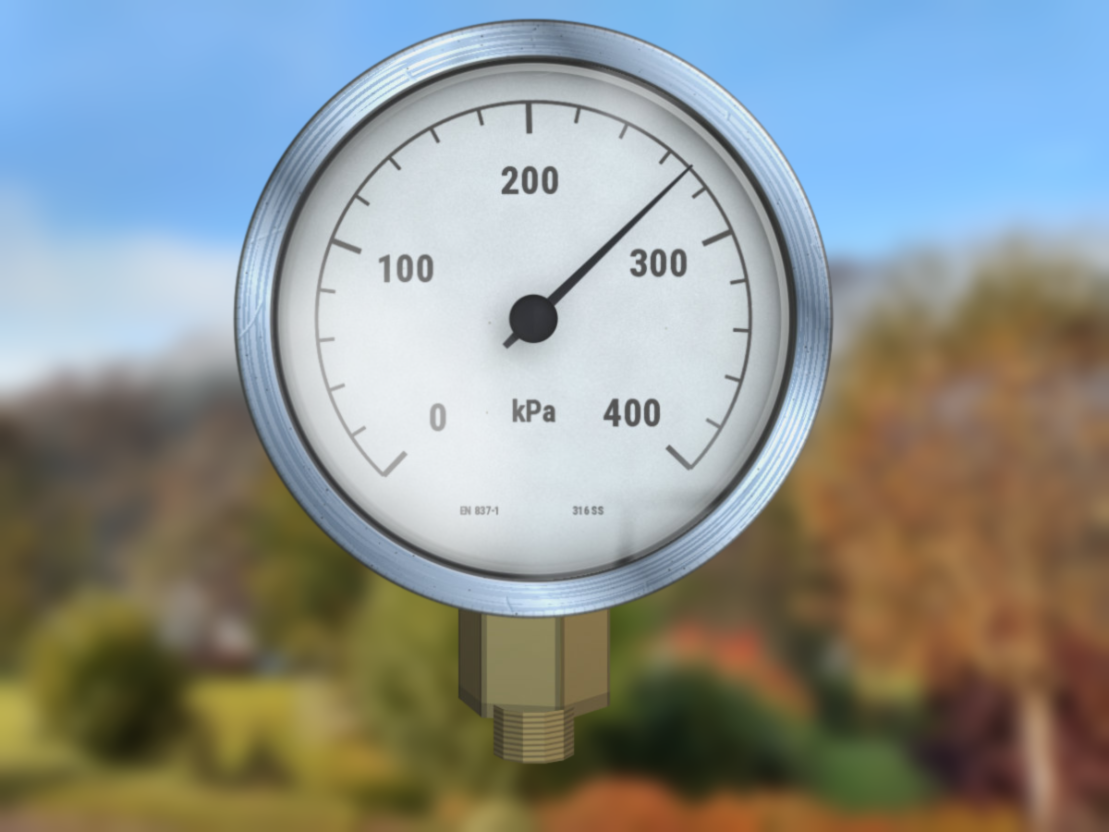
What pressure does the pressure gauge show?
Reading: 270 kPa
